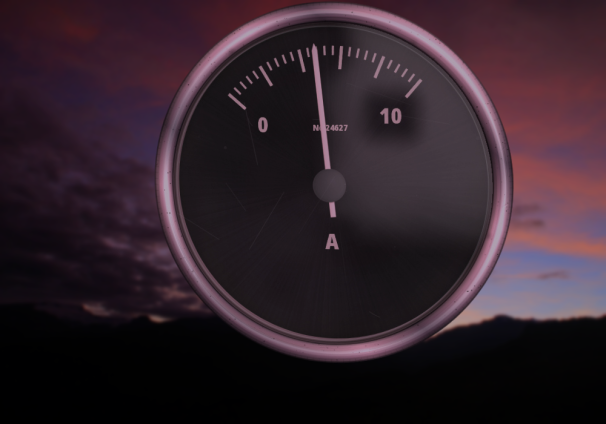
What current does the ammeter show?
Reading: 4.8 A
